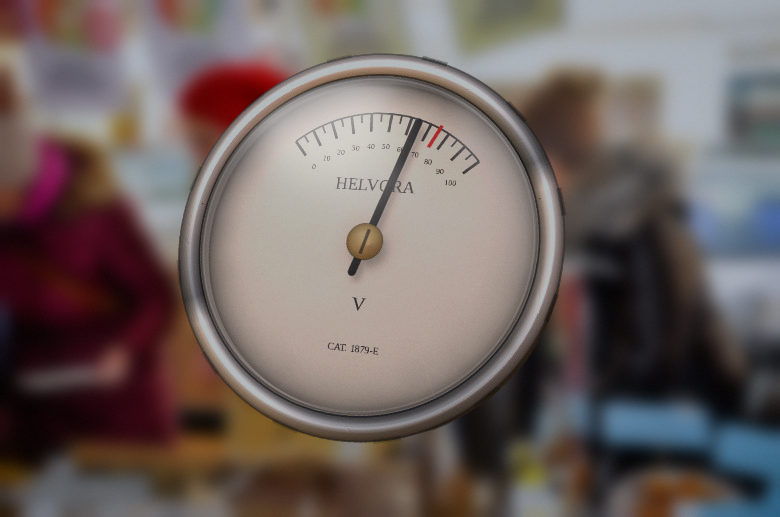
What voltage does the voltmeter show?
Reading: 65 V
